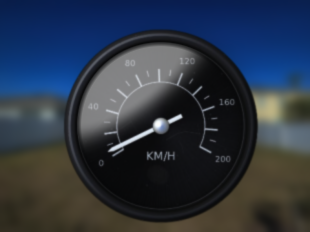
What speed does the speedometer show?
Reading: 5 km/h
